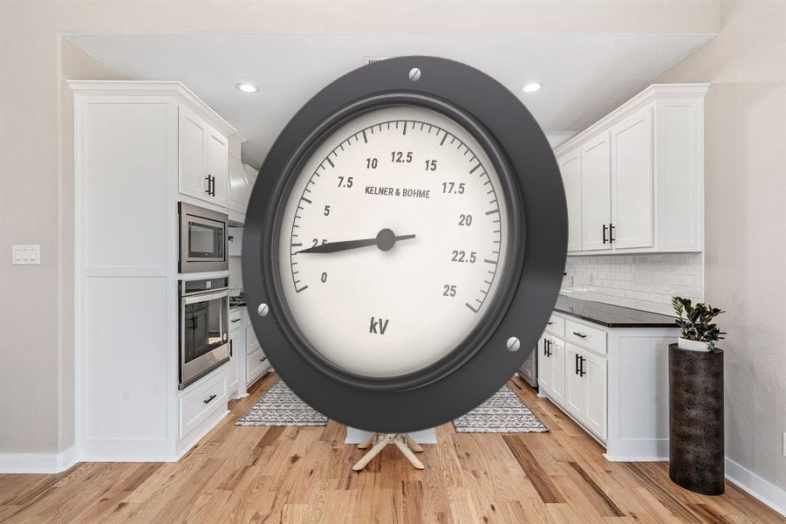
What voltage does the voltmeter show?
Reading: 2 kV
